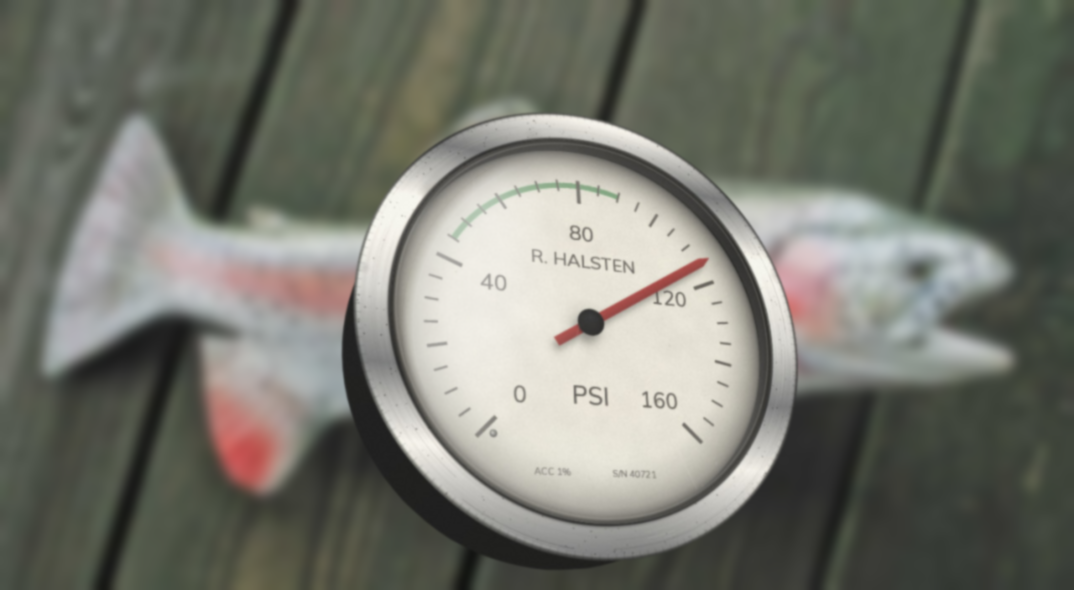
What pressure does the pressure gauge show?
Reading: 115 psi
